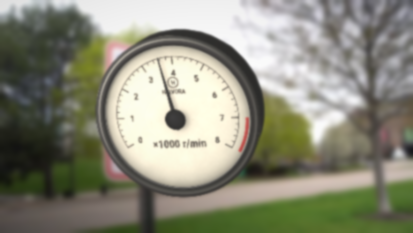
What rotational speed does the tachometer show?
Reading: 3600 rpm
